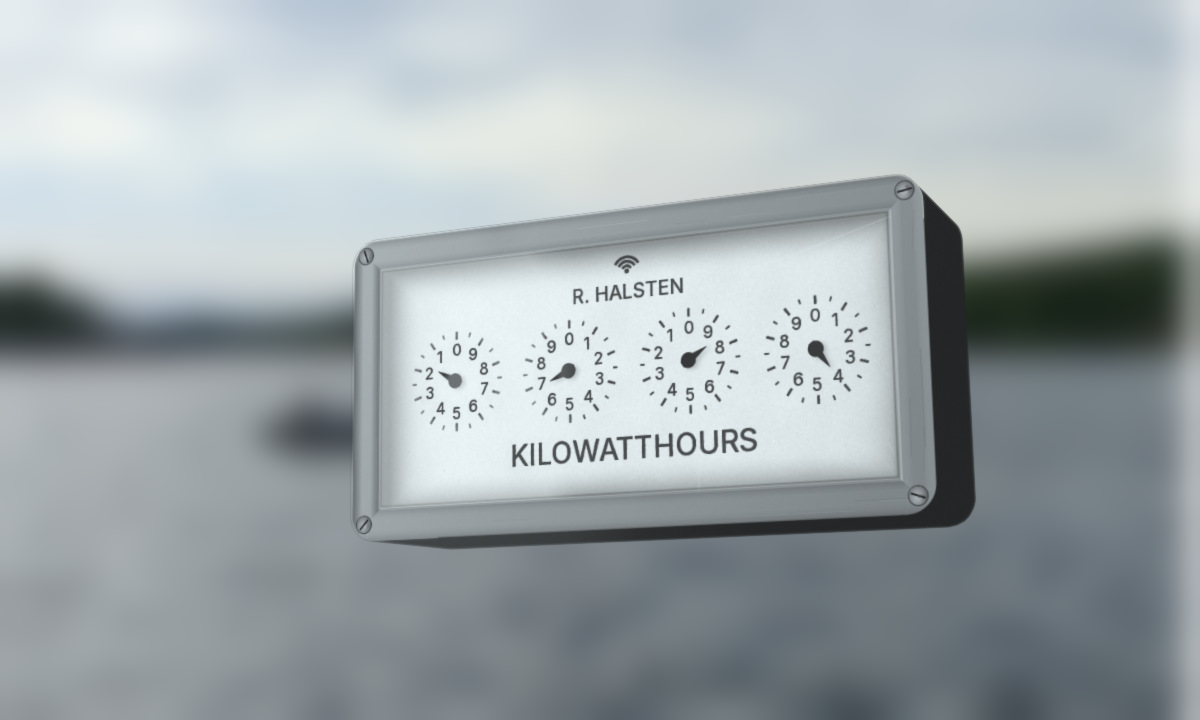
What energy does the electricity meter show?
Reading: 1684 kWh
